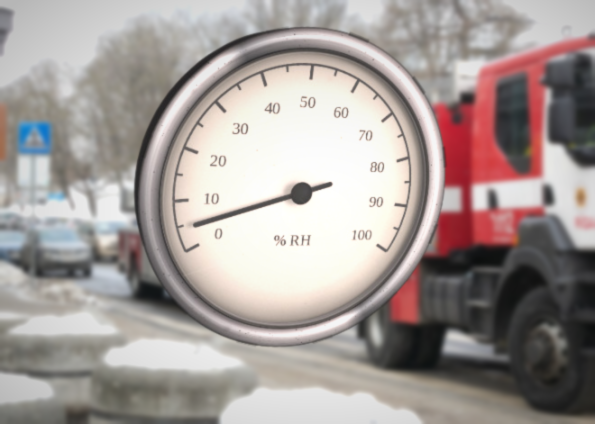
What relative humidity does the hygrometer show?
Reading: 5 %
